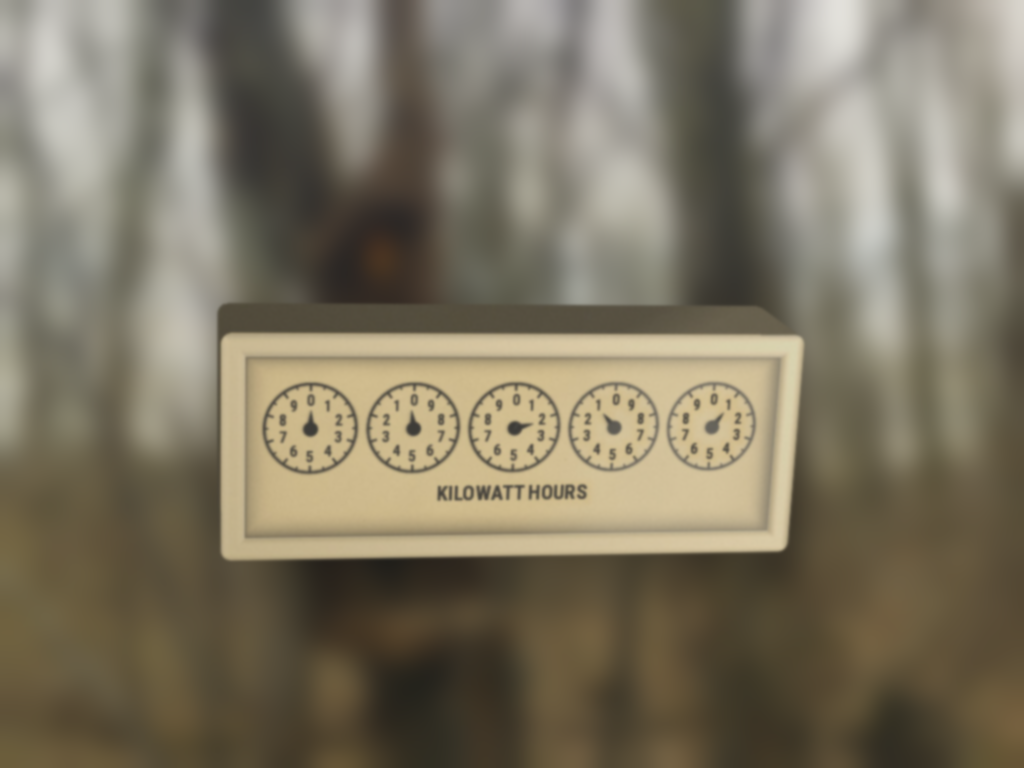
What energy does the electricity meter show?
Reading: 211 kWh
